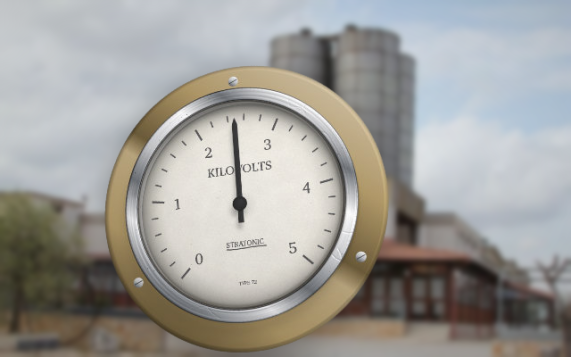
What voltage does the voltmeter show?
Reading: 2.5 kV
